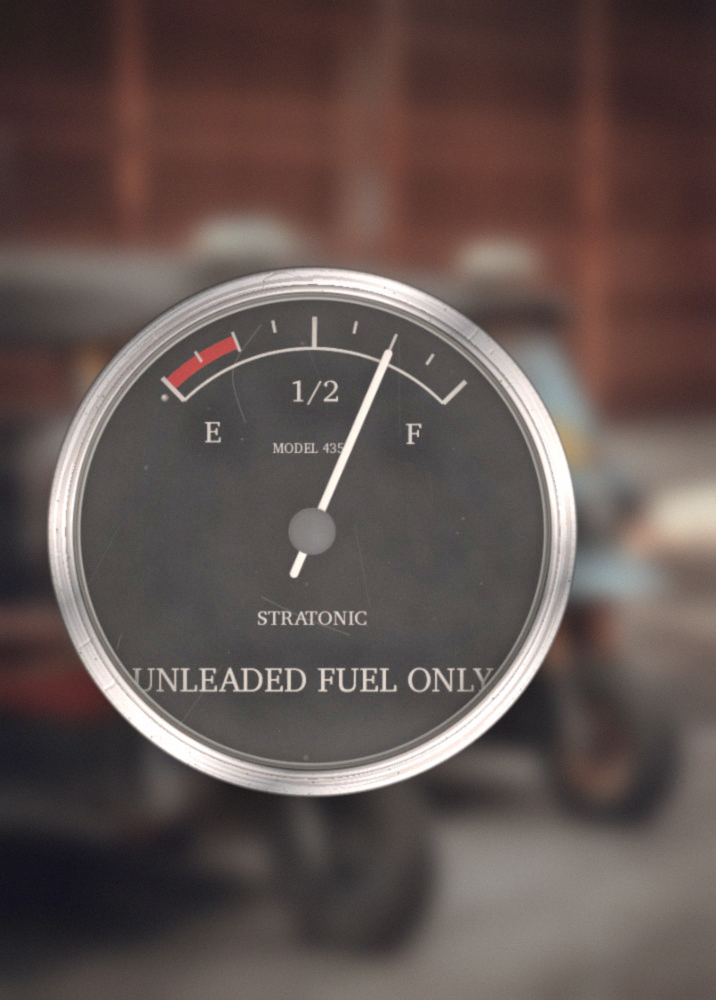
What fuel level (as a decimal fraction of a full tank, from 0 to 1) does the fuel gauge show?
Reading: 0.75
